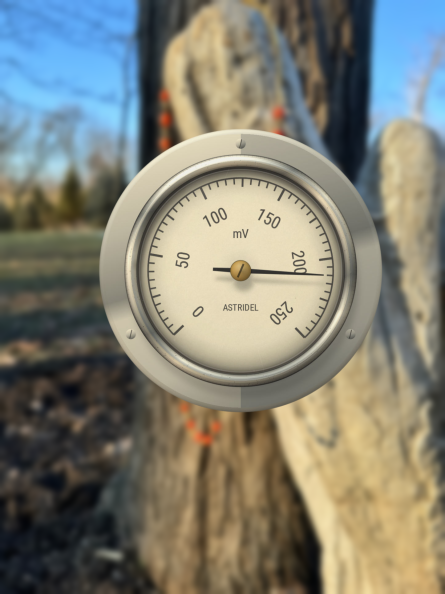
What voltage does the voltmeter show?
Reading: 210 mV
